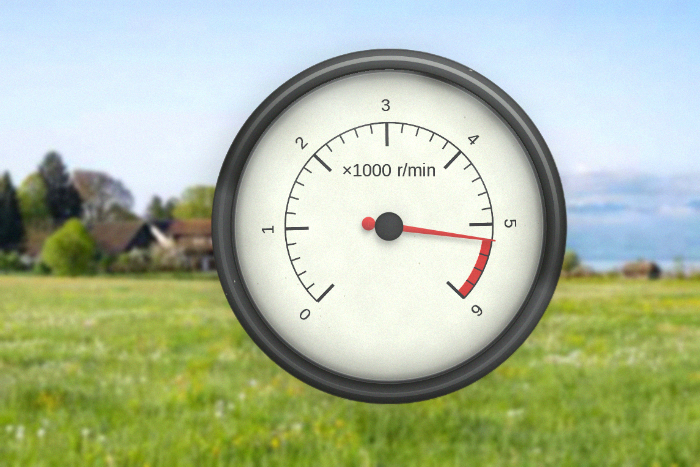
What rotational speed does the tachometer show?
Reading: 5200 rpm
